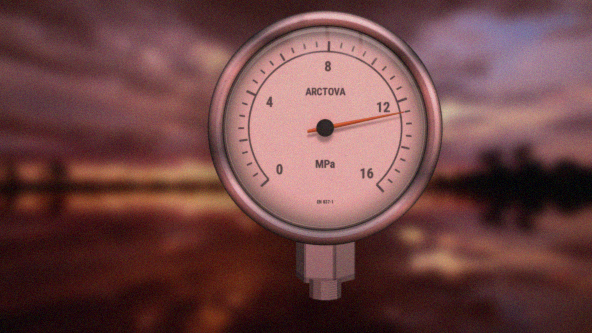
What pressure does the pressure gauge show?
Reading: 12.5 MPa
